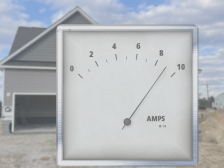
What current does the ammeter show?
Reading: 9 A
